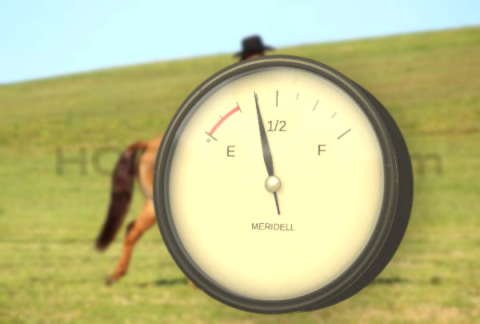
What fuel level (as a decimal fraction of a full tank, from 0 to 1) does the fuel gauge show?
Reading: 0.375
